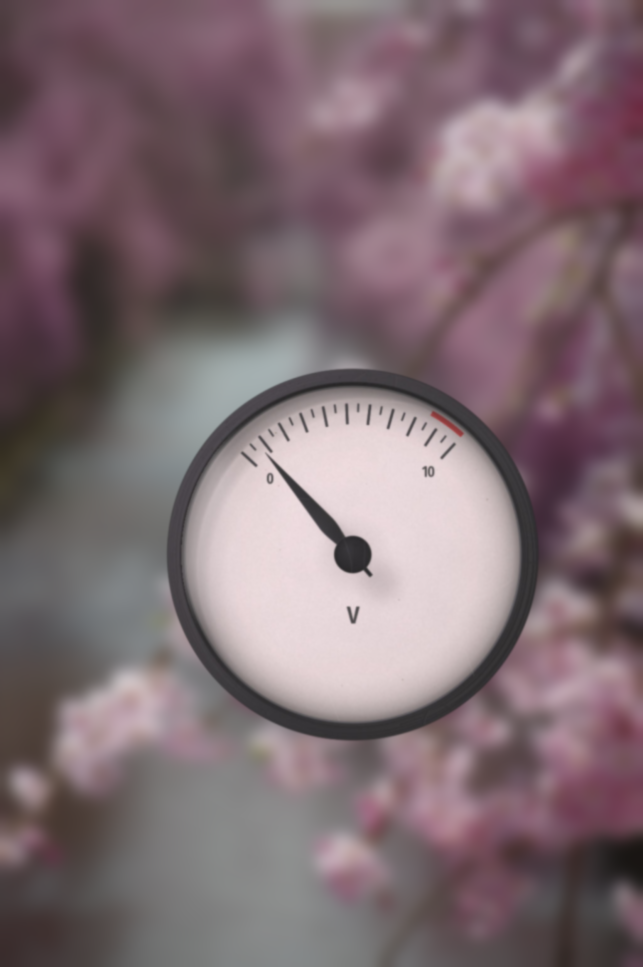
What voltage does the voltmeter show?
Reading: 0.75 V
